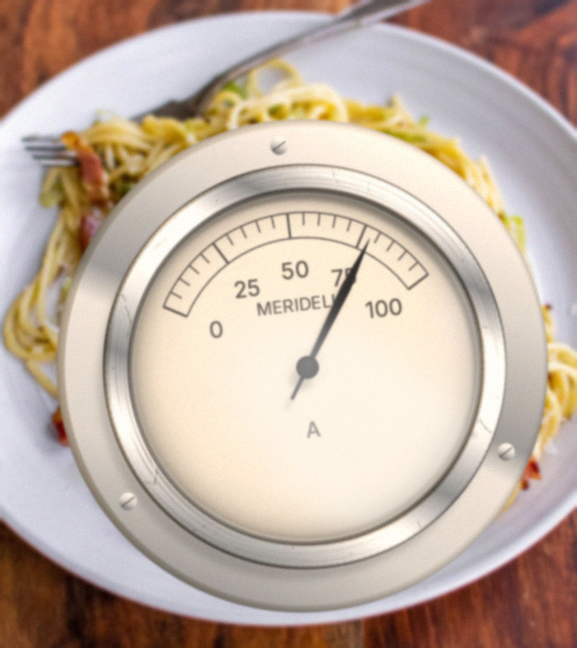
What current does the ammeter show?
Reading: 77.5 A
